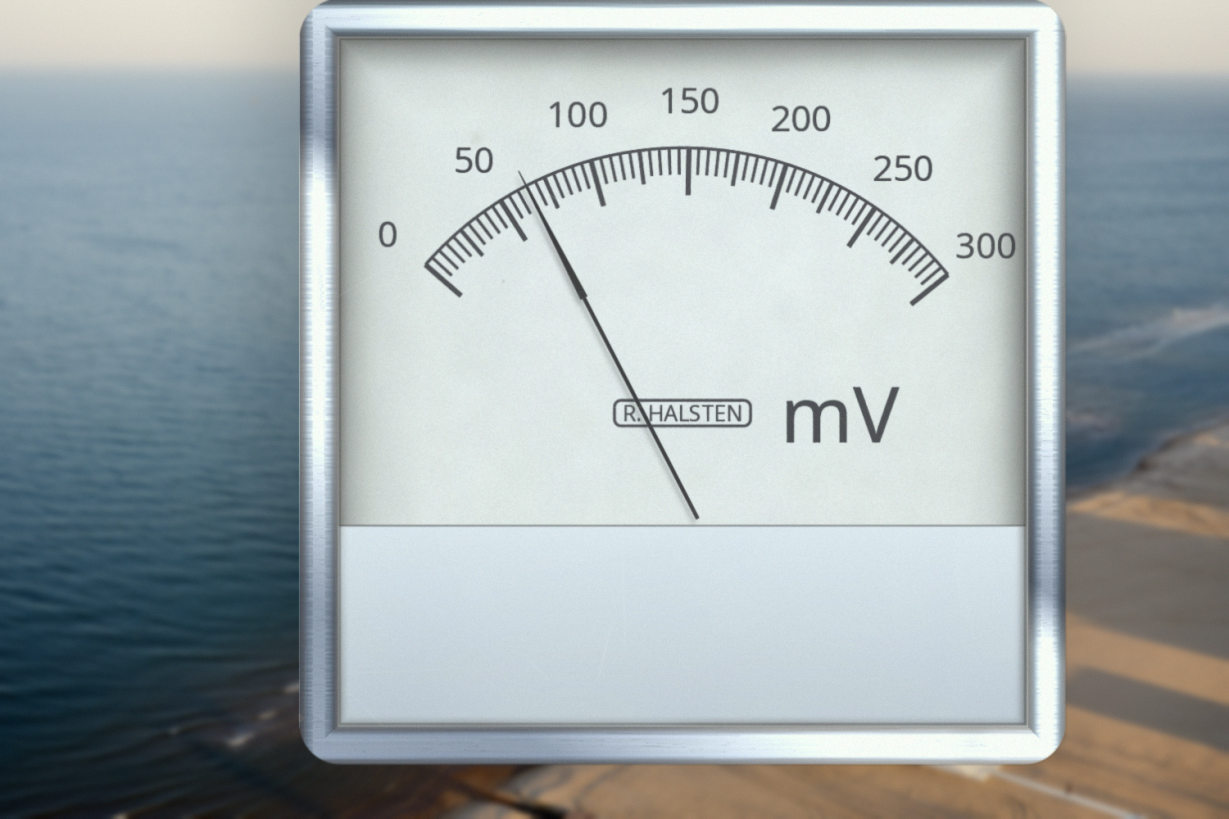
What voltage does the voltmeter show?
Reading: 65 mV
